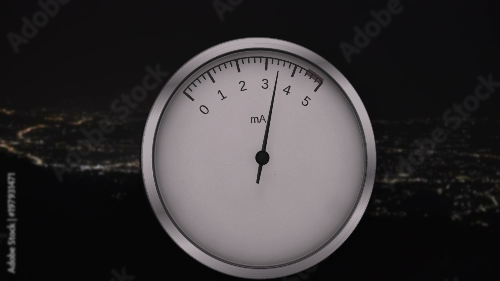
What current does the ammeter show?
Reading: 3.4 mA
